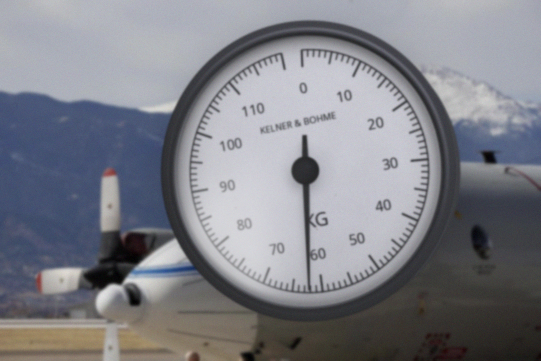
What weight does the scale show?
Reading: 62 kg
